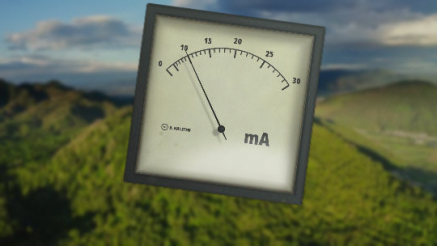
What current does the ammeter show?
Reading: 10 mA
